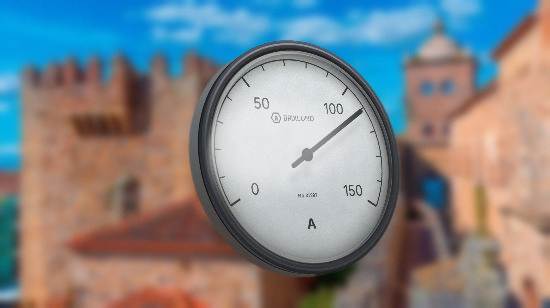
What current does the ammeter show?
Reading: 110 A
